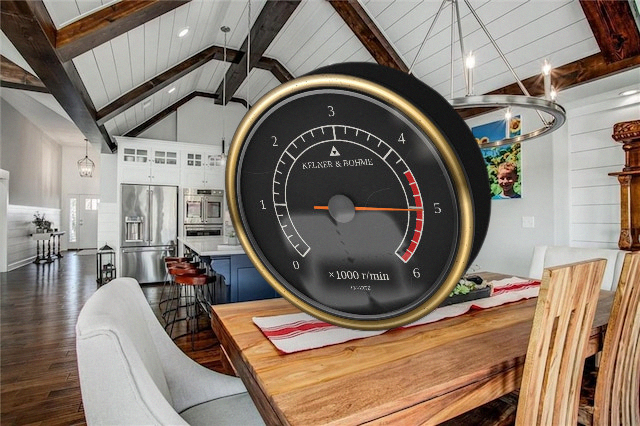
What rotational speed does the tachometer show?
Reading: 5000 rpm
